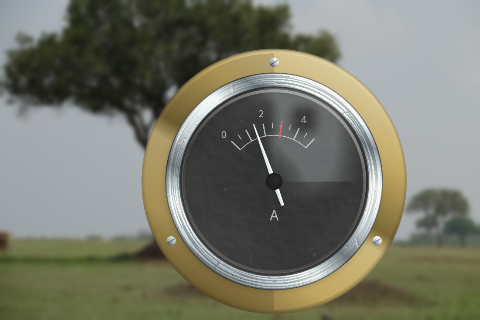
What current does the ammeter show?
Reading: 1.5 A
